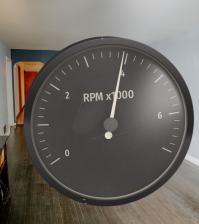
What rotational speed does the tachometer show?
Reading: 3900 rpm
